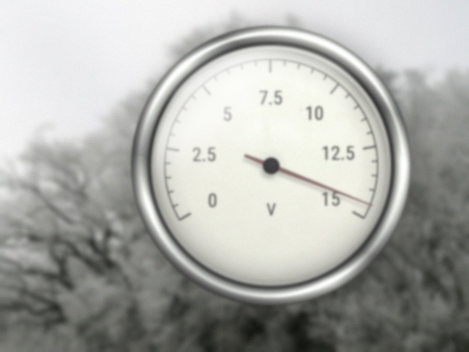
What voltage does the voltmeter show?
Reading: 14.5 V
